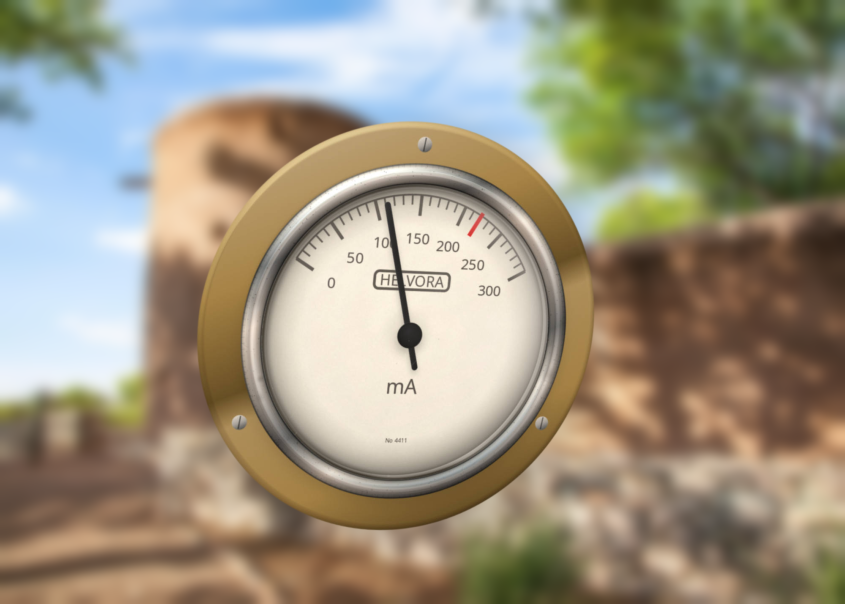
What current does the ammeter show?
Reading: 110 mA
